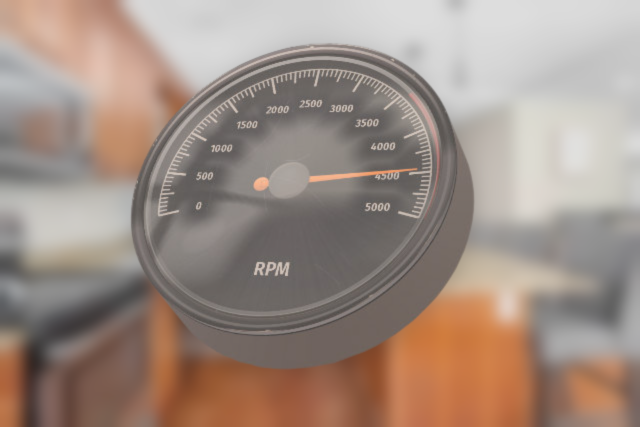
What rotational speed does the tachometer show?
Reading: 4500 rpm
